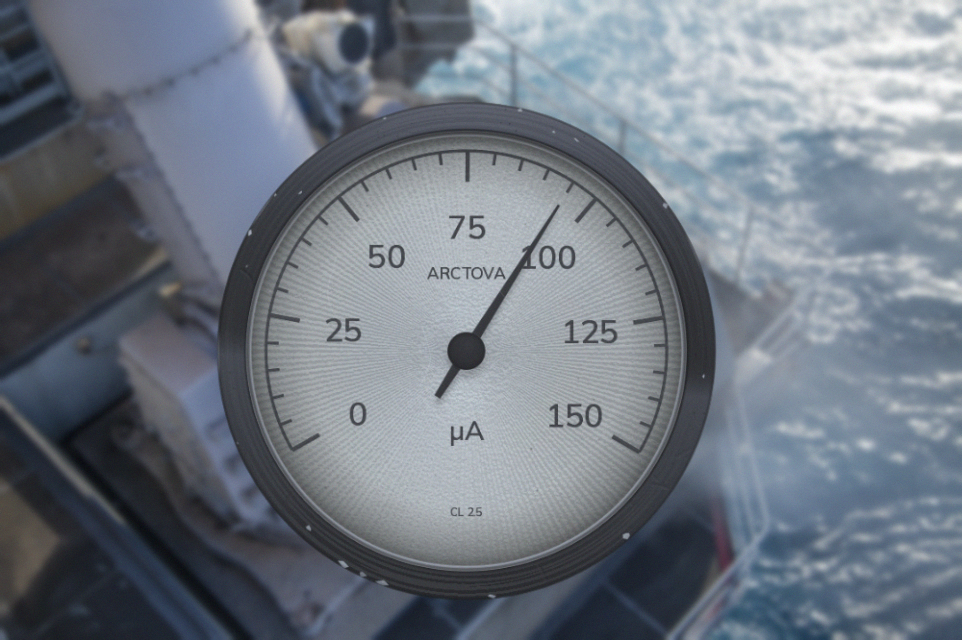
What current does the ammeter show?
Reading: 95 µA
